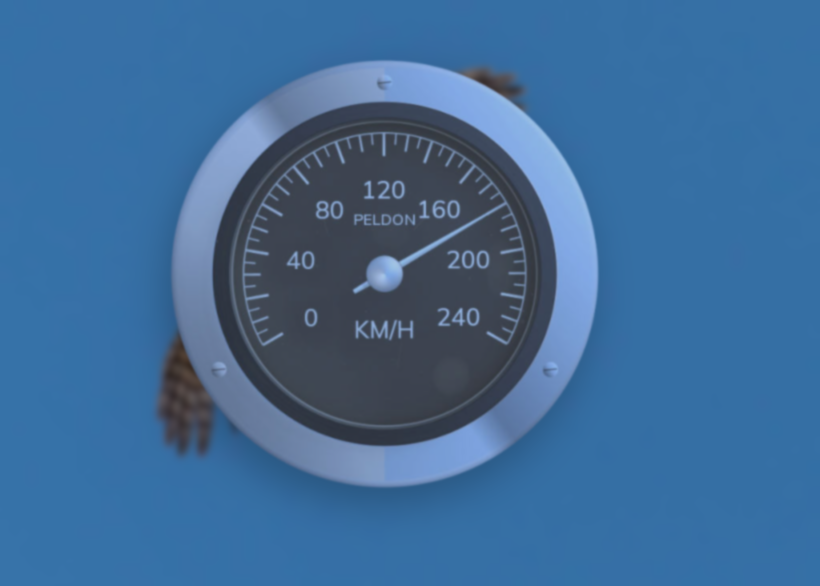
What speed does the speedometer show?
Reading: 180 km/h
